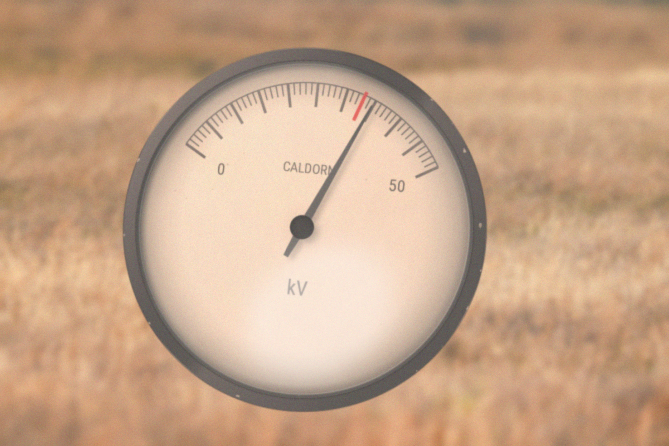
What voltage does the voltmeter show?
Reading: 35 kV
